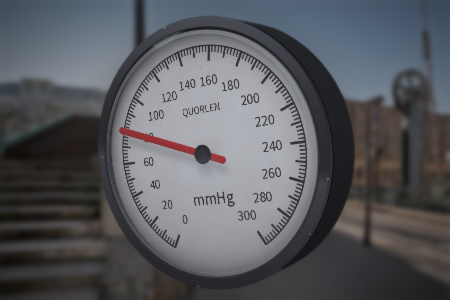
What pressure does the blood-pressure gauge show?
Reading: 80 mmHg
